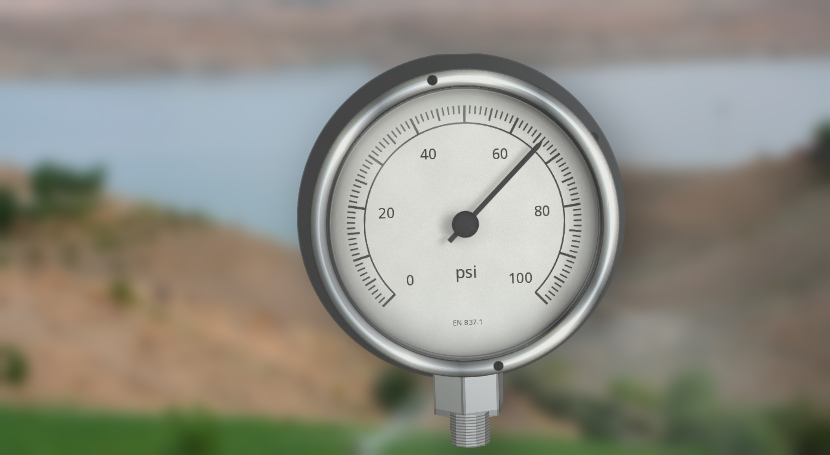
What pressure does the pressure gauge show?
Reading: 66 psi
